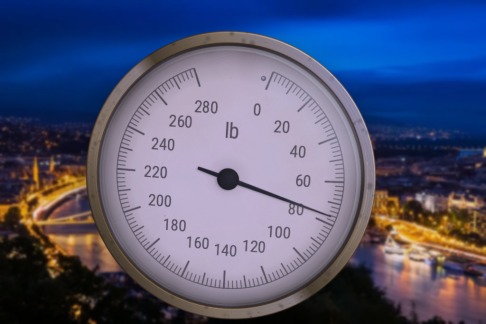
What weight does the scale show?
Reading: 76 lb
